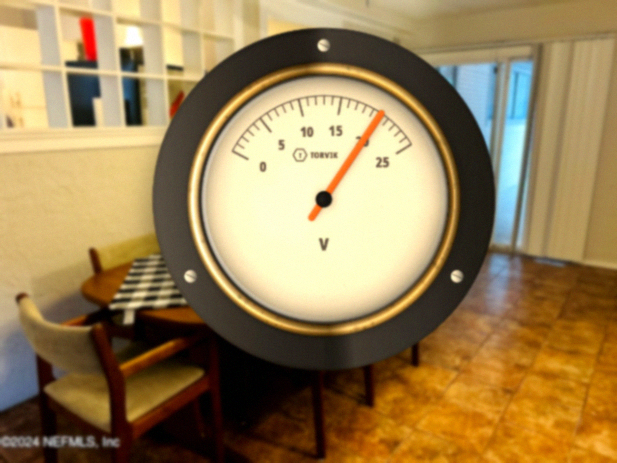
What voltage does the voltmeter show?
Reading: 20 V
